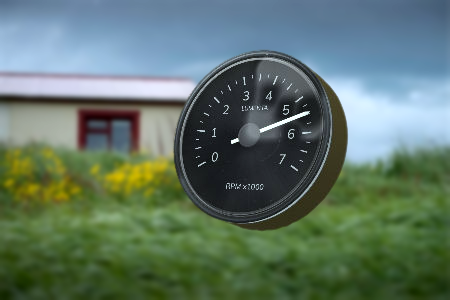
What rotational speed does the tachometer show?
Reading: 5500 rpm
